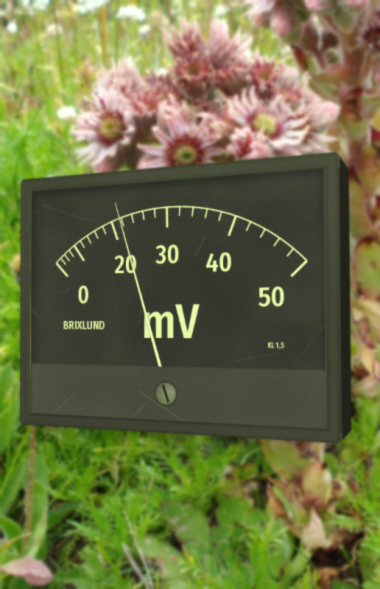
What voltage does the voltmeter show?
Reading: 22 mV
